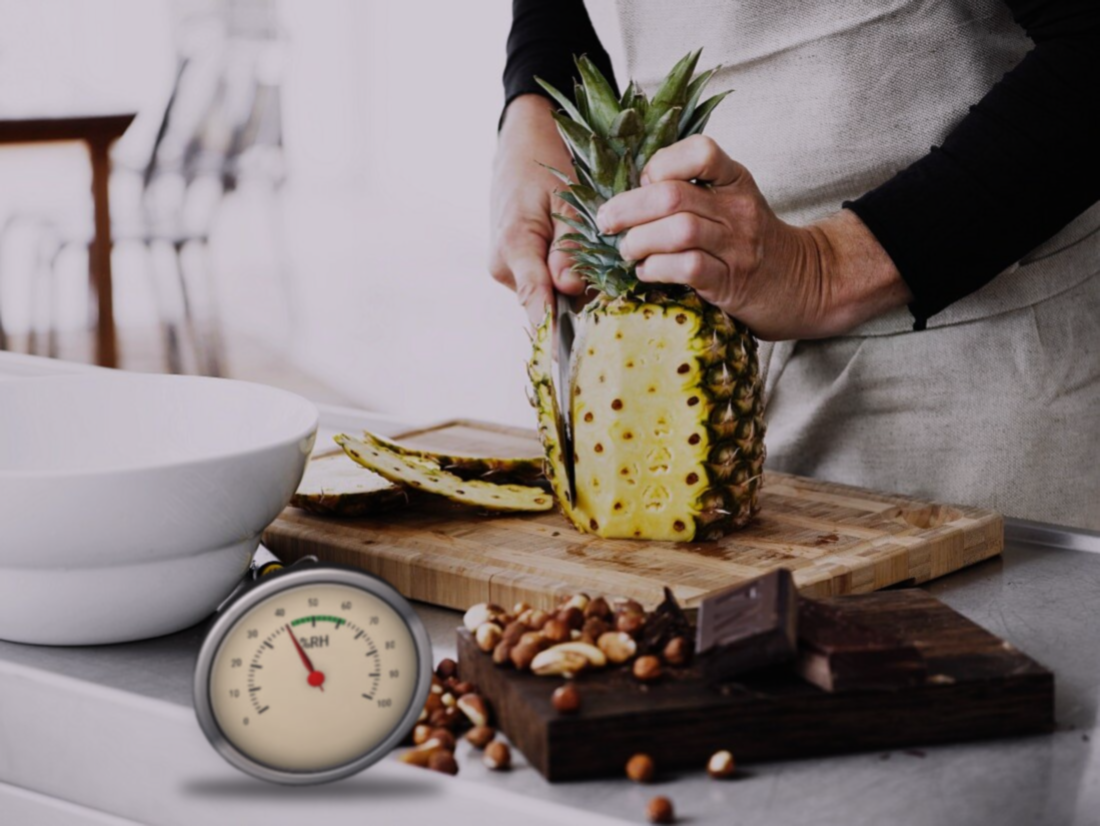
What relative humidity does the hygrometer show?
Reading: 40 %
